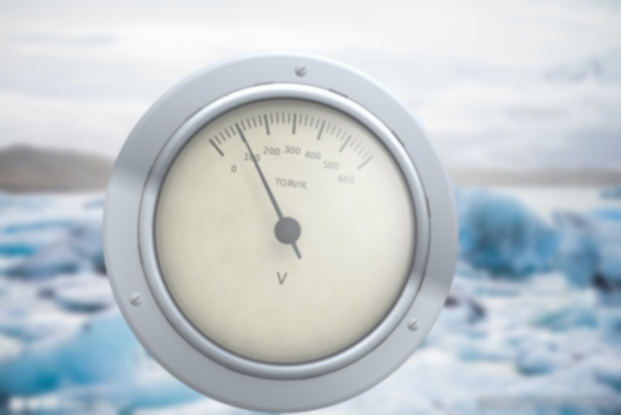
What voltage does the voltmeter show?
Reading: 100 V
